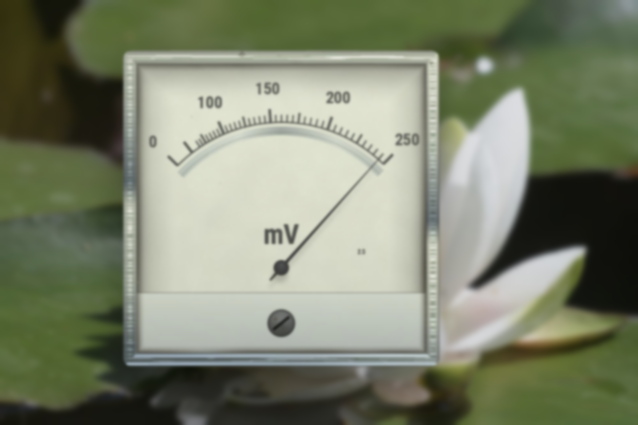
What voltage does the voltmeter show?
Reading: 245 mV
